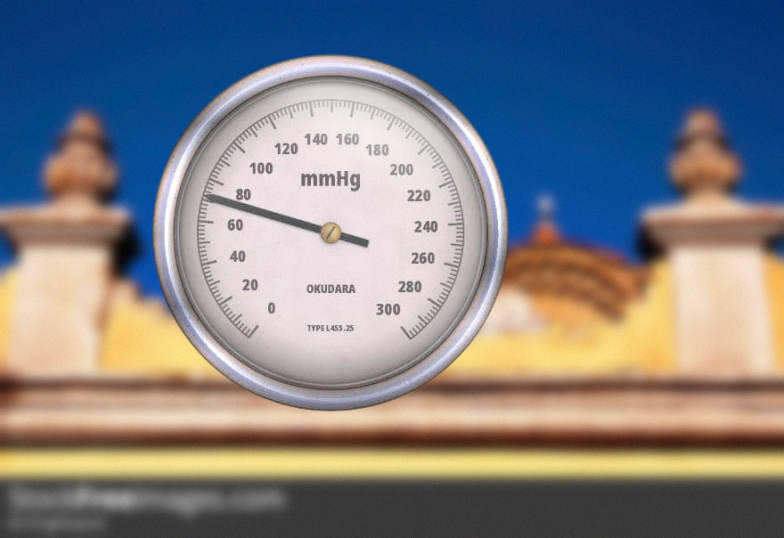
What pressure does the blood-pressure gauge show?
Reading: 72 mmHg
